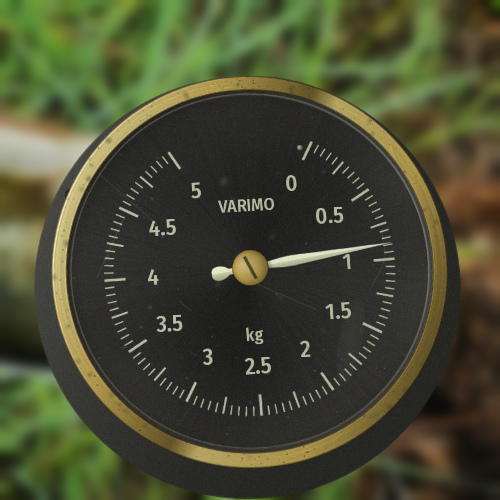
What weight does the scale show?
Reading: 0.9 kg
